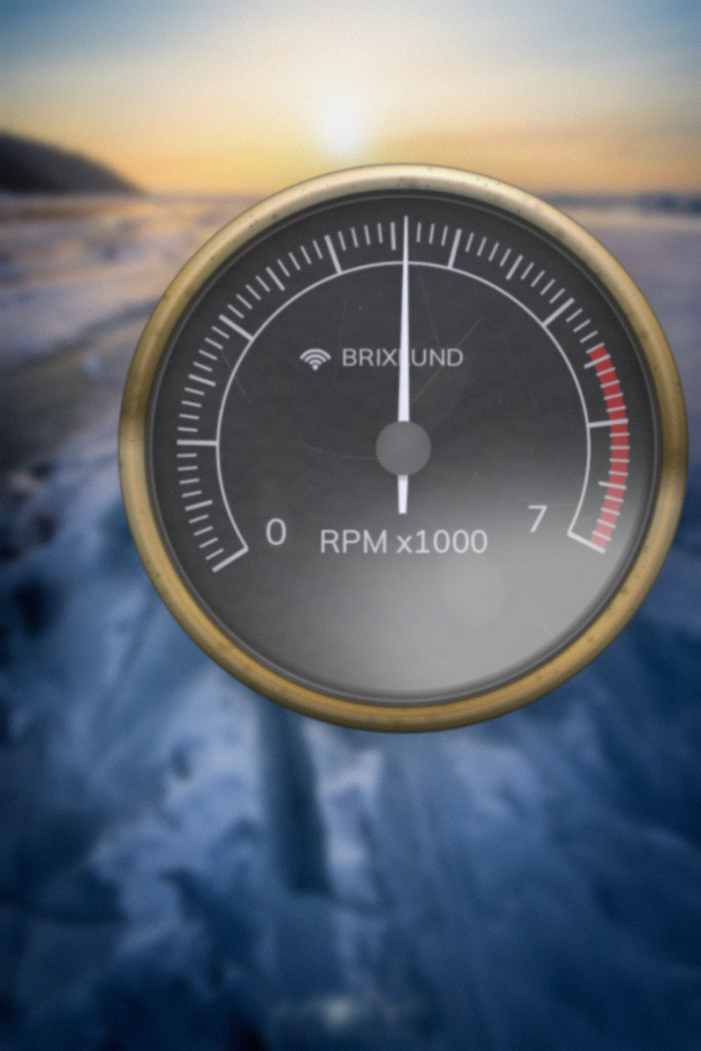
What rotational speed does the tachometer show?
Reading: 3600 rpm
